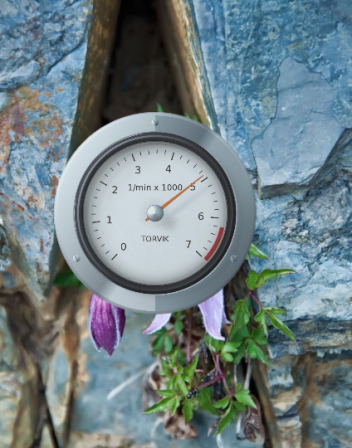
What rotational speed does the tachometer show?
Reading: 4900 rpm
